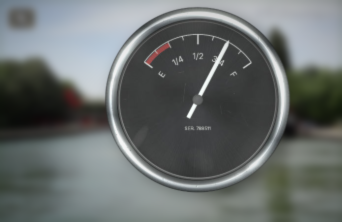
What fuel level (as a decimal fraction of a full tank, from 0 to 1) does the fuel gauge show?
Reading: 0.75
